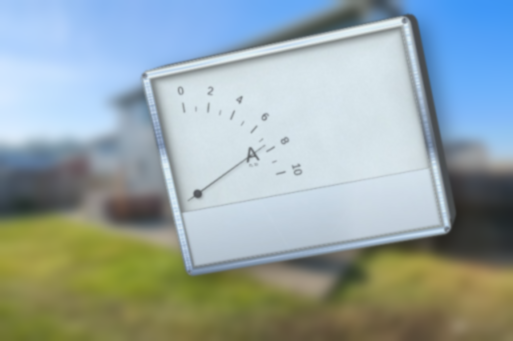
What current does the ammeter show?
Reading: 7.5 A
